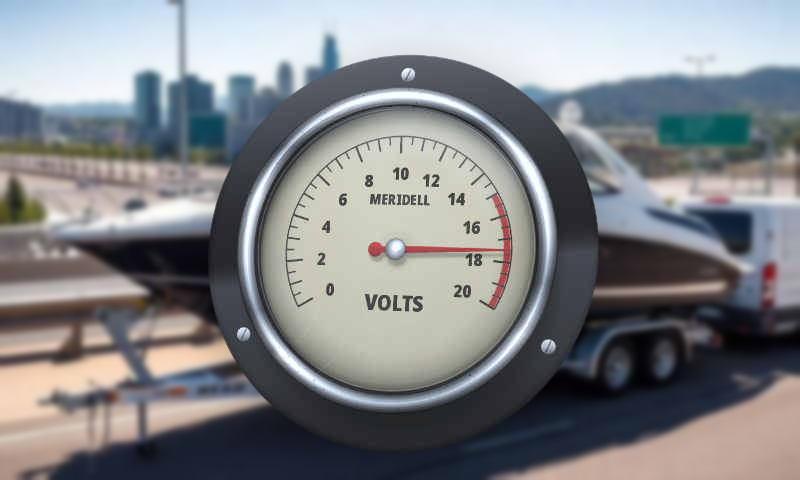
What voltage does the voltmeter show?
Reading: 17.5 V
